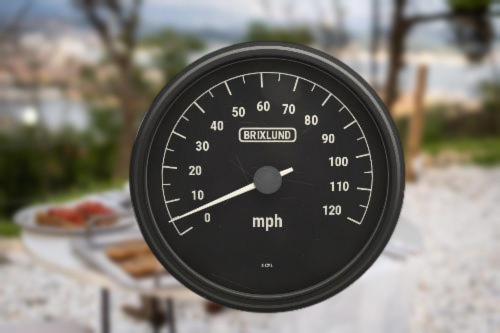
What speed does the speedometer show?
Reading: 5 mph
